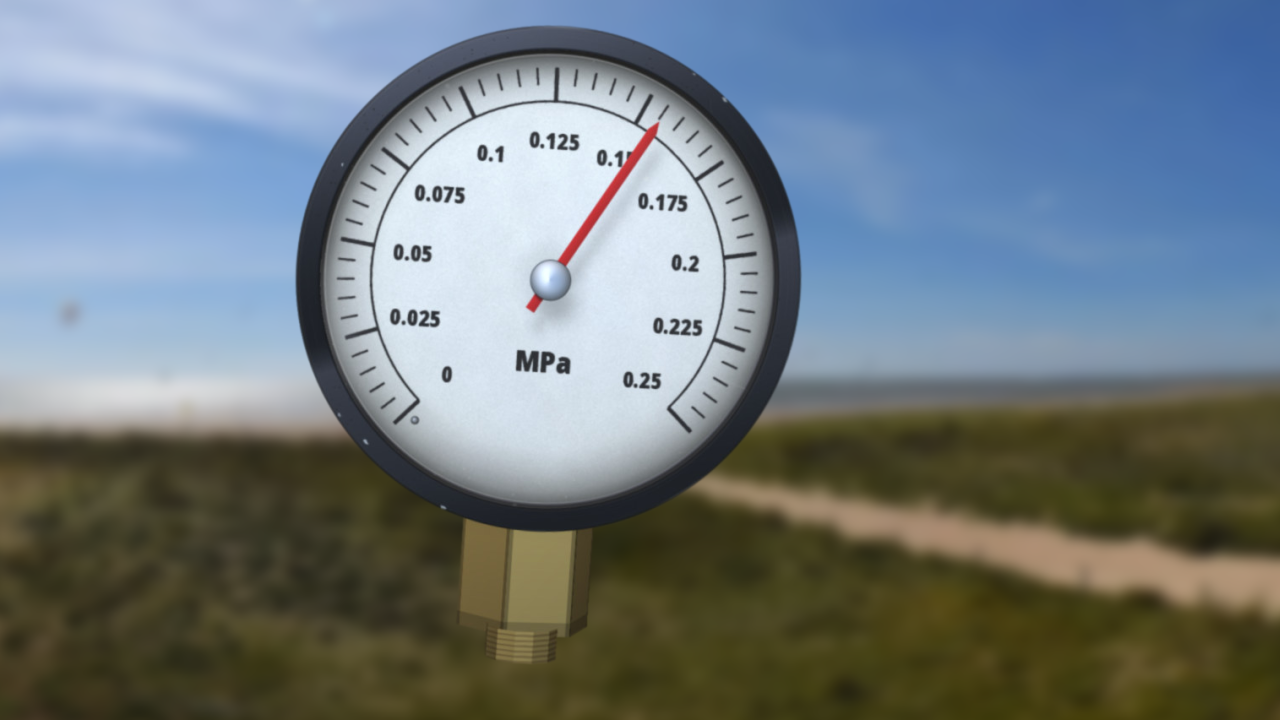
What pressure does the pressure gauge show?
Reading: 0.155 MPa
